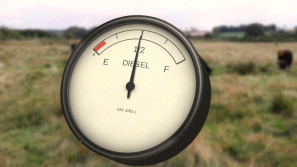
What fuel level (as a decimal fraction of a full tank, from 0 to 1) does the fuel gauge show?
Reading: 0.5
